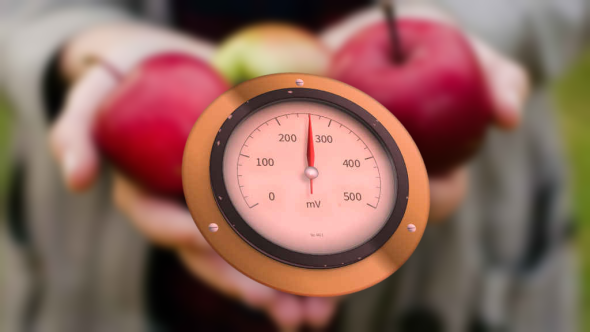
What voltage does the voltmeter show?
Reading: 260 mV
